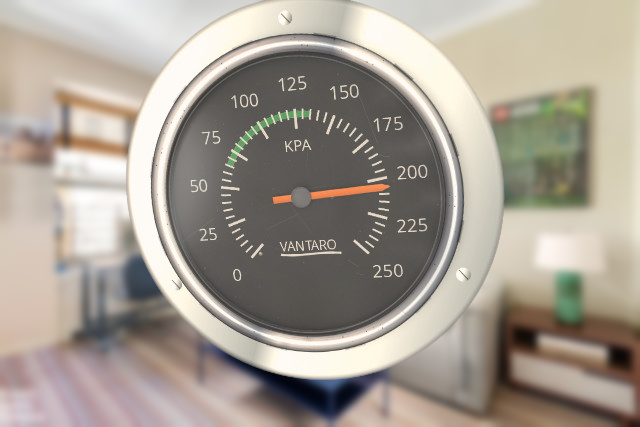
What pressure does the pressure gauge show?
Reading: 205 kPa
